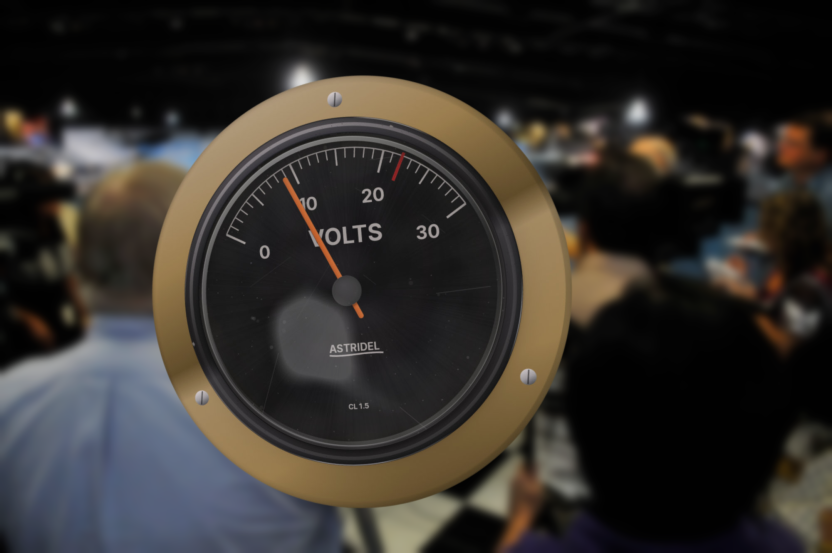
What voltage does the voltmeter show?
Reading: 9 V
